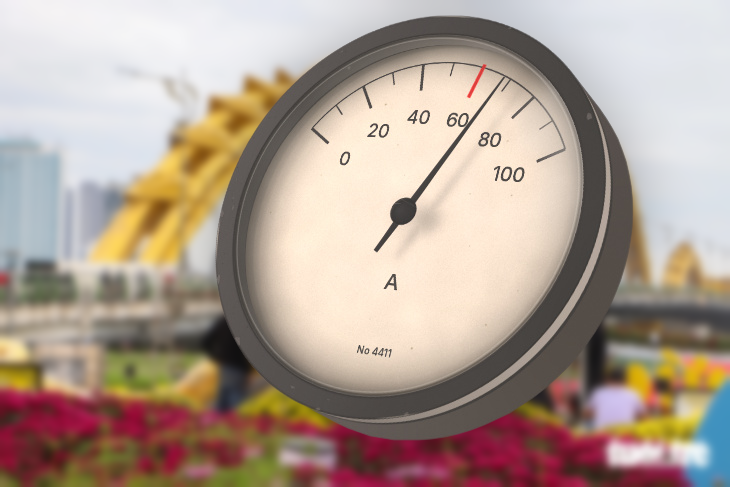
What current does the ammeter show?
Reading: 70 A
